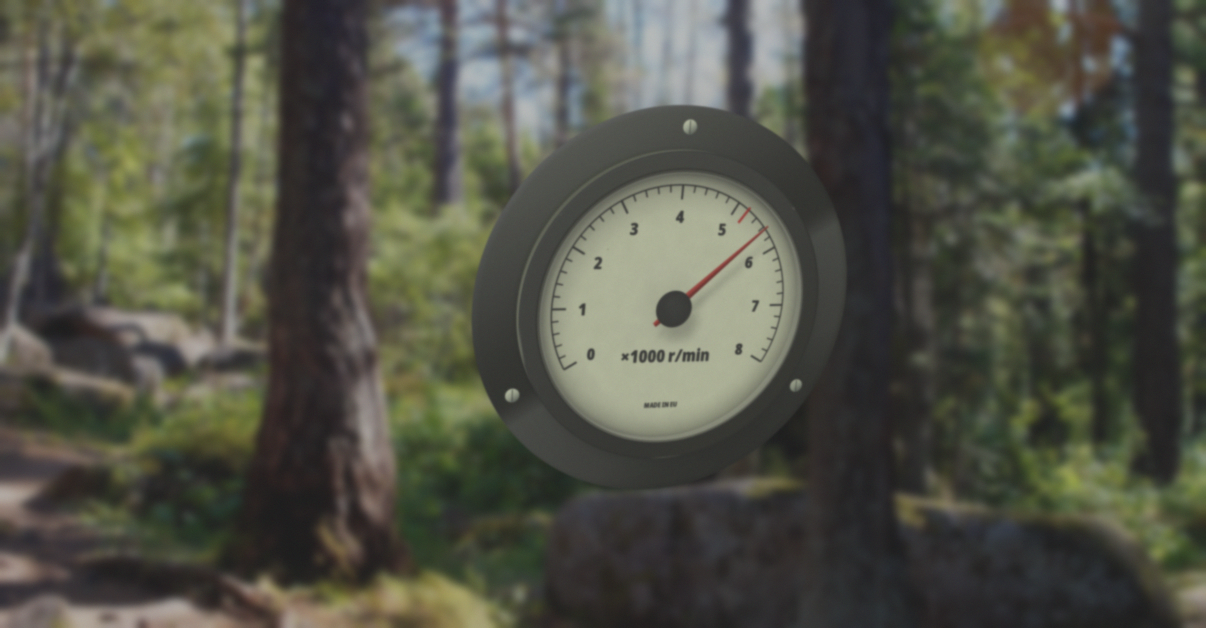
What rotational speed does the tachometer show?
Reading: 5600 rpm
